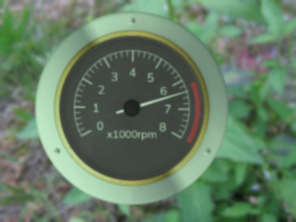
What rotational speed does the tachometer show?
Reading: 6400 rpm
